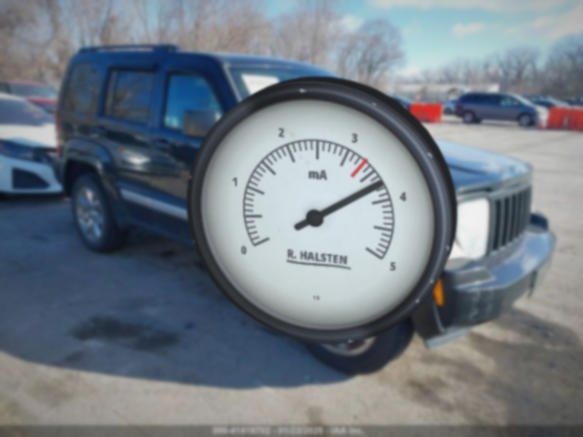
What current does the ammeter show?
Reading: 3.7 mA
